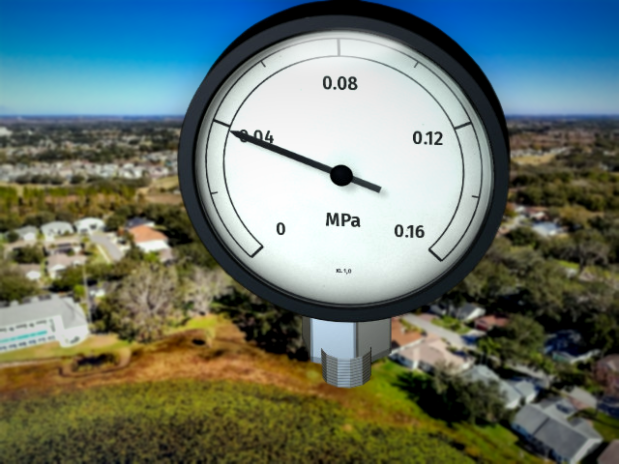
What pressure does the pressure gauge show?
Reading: 0.04 MPa
